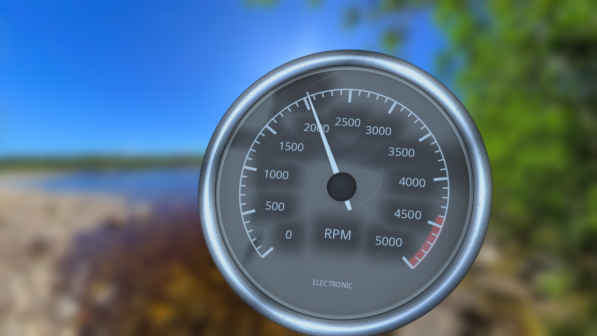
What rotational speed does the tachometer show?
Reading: 2050 rpm
